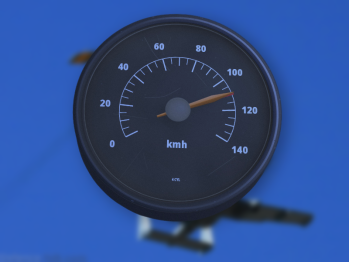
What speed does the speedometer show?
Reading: 110 km/h
